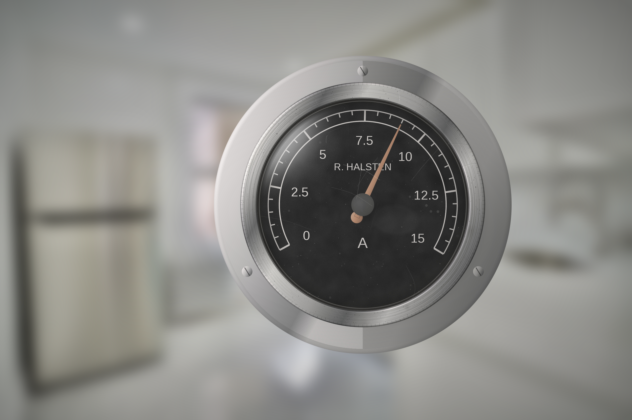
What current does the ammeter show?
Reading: 9 A
